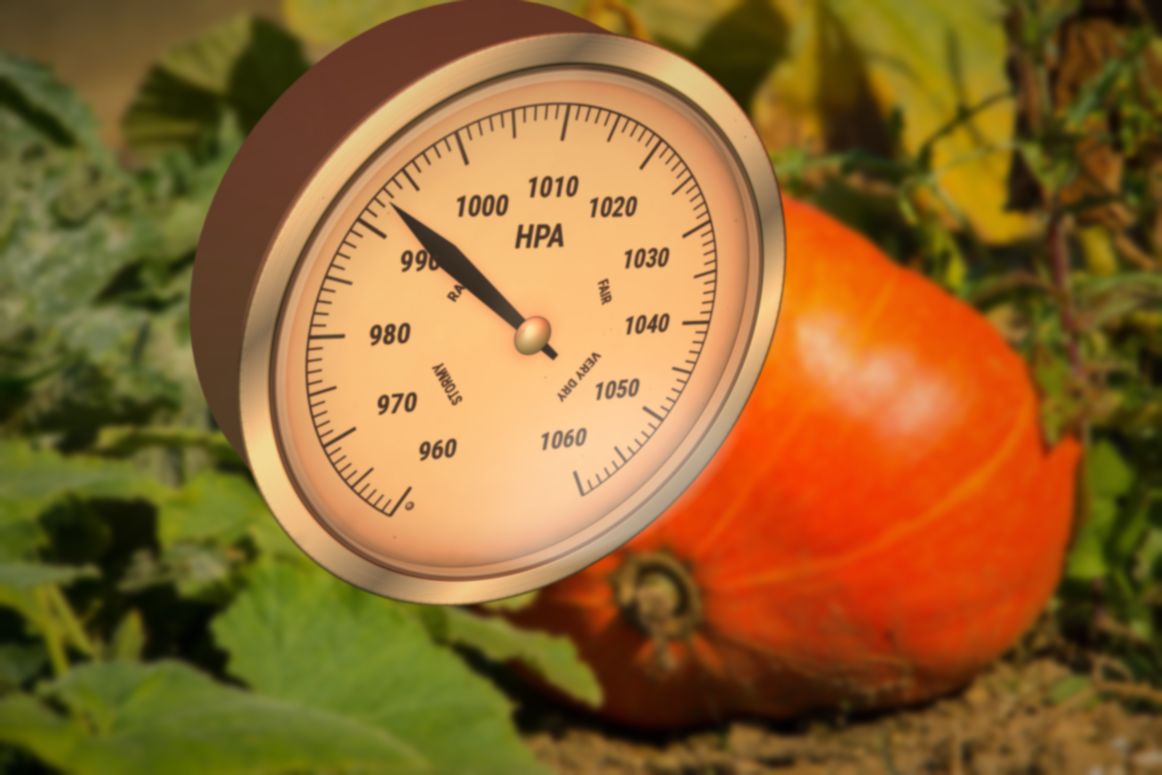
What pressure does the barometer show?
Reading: 992.5 hPa
